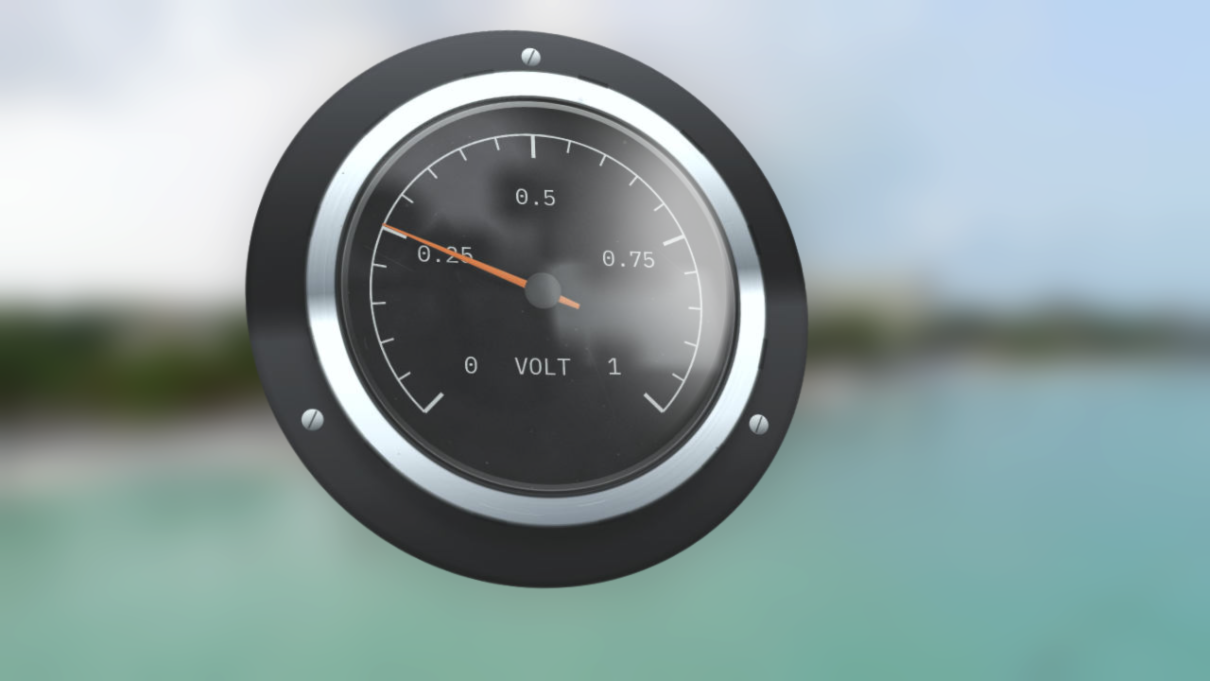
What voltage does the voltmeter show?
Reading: 0.25 V
